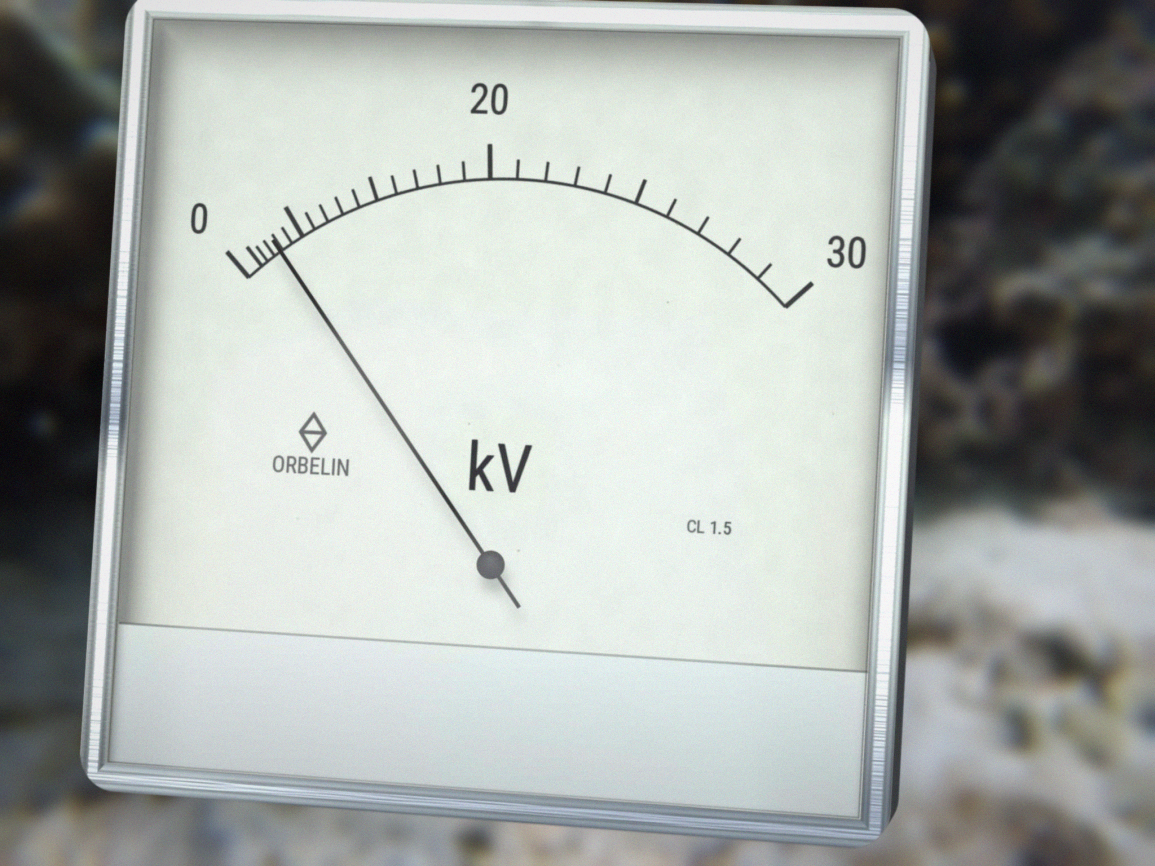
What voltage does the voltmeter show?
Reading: 8 kV
